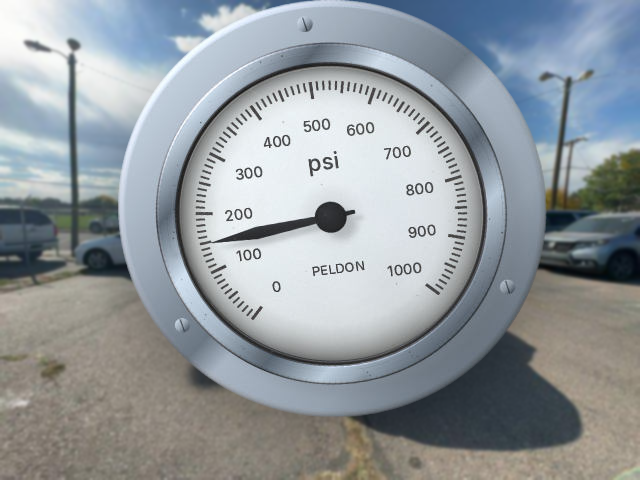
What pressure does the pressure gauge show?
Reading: 150 psi
